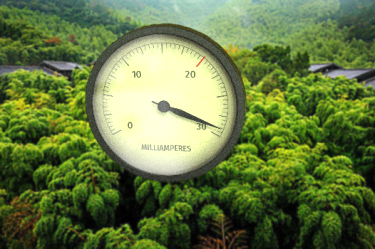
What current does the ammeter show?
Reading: 29 mA
